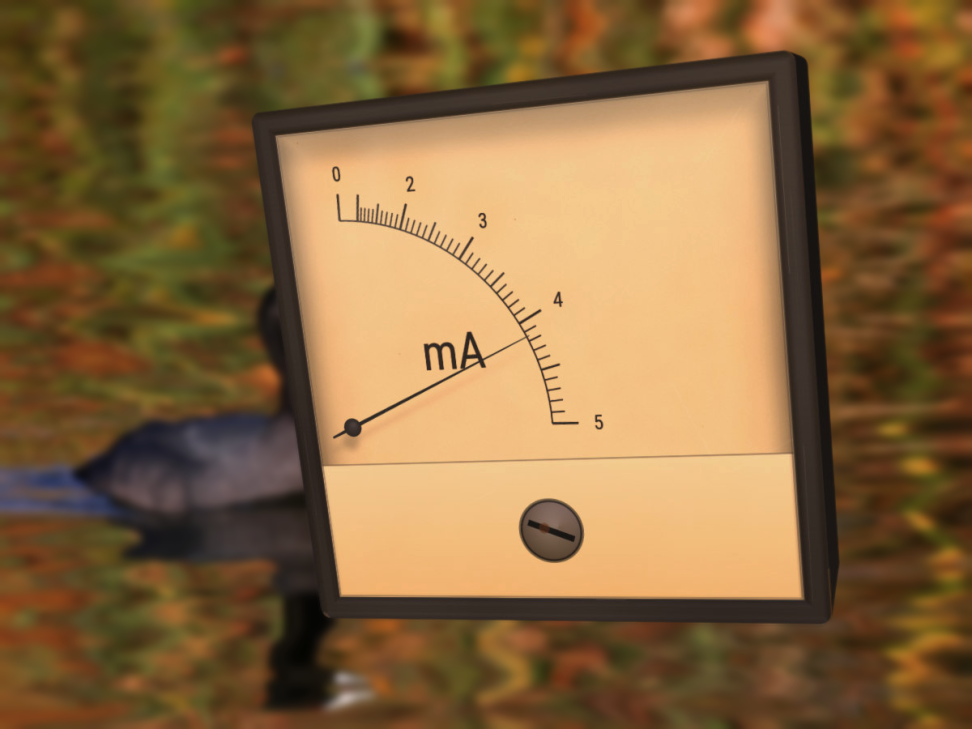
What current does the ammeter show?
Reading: 4.15 mA
